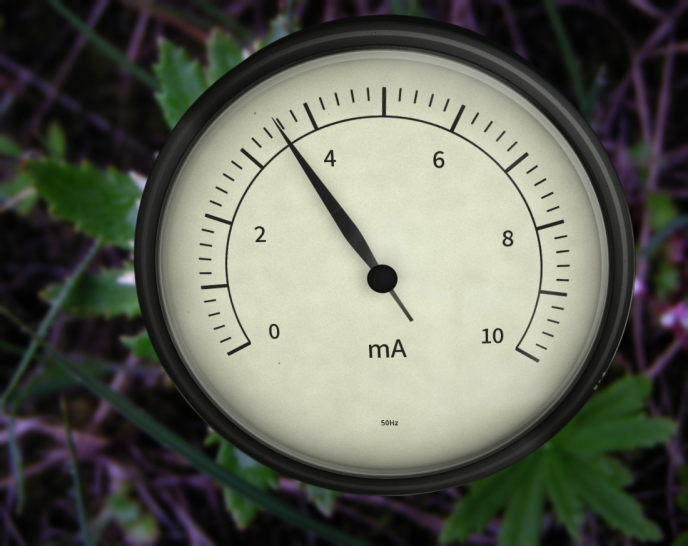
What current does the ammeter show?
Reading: 3.6 mA
